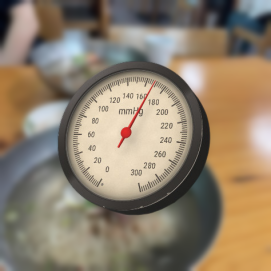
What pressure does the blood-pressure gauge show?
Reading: 170 mmHg
